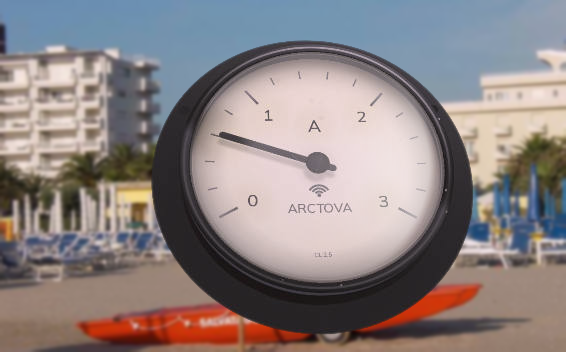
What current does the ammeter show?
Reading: 0.6 A
